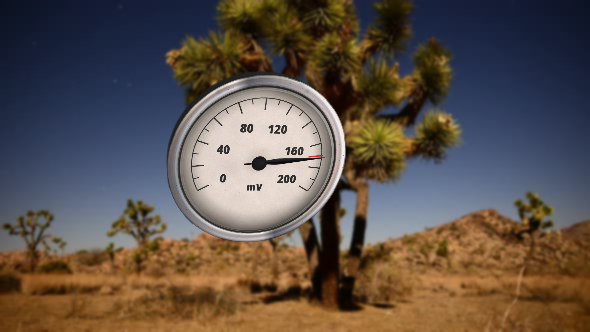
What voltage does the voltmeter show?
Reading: 170 mV
